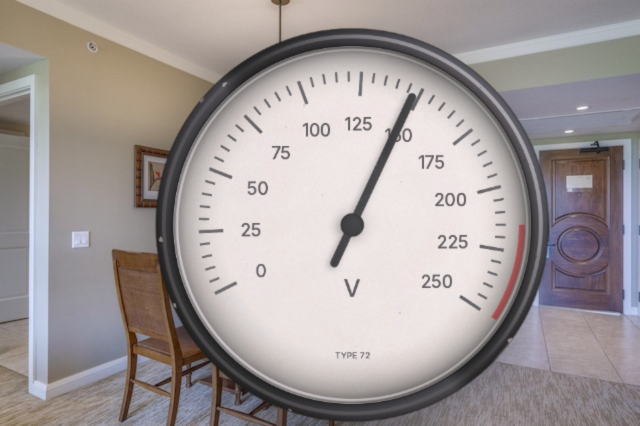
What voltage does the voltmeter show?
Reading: 147.5 V
